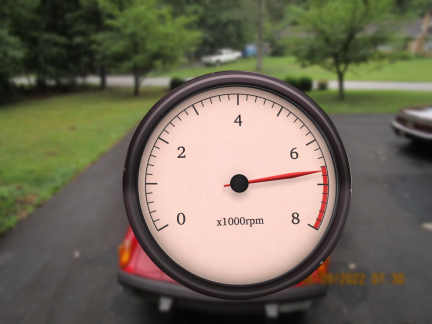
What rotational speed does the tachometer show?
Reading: 6700 rpm
